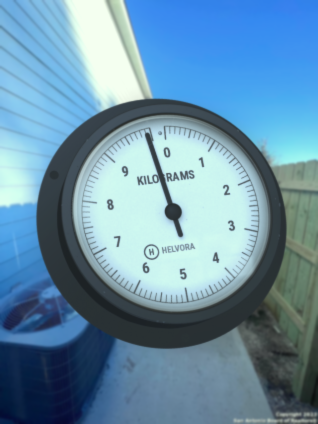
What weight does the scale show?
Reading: 9.9 kg
